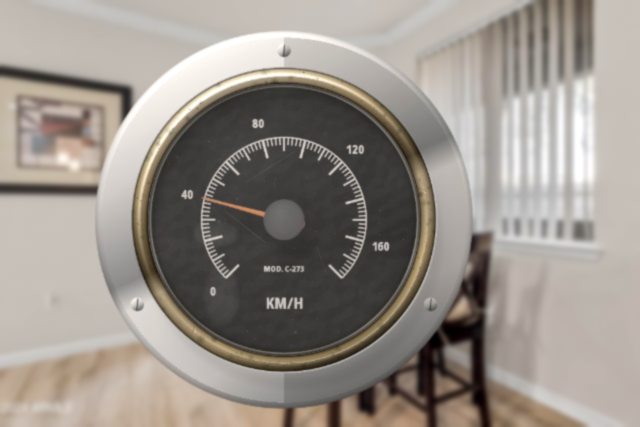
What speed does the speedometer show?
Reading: 40 km/h
